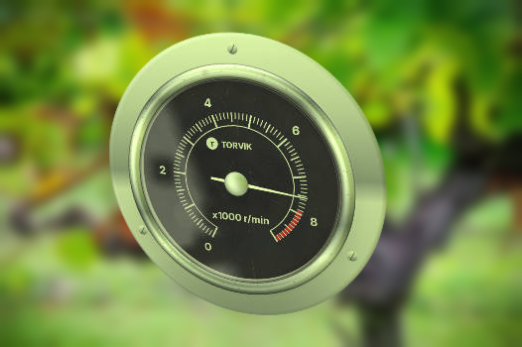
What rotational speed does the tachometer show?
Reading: 7500 rpm
